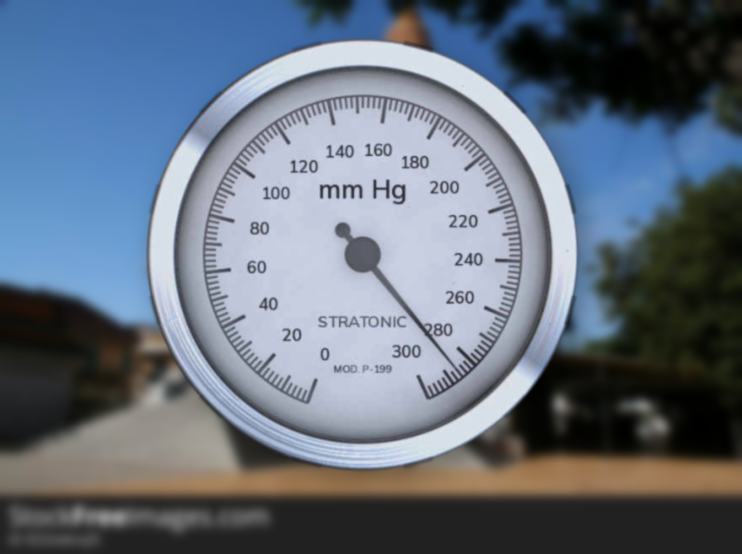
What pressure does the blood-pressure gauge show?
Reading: 286 mmHg
